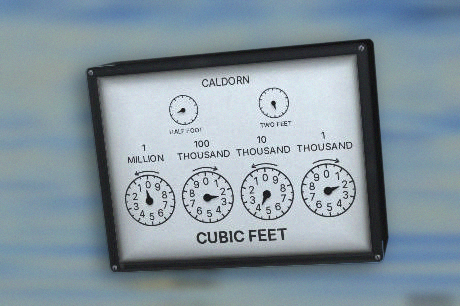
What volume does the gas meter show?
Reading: 24200 ft³
